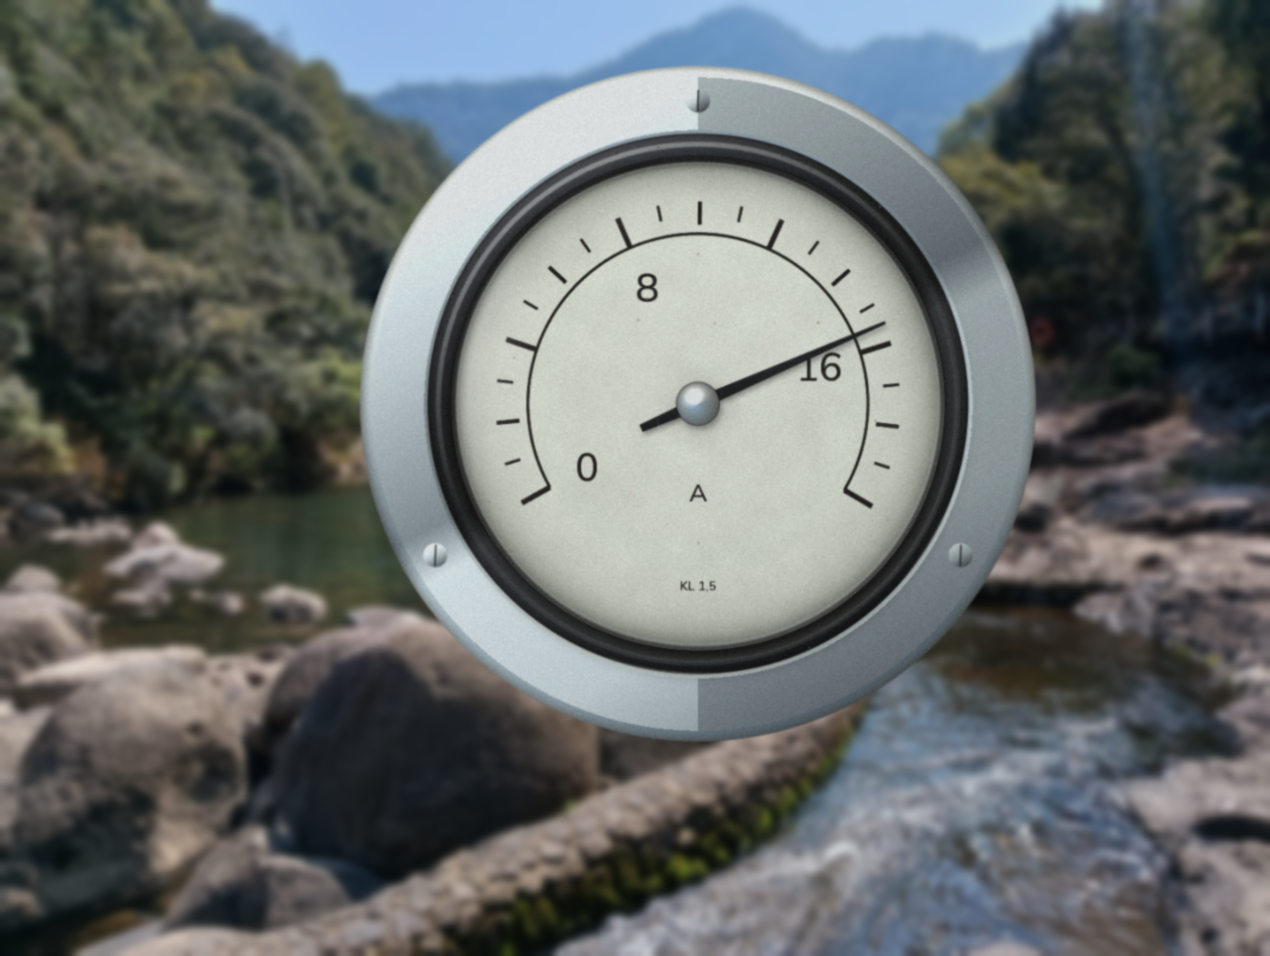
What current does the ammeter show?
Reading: 15.5 A
